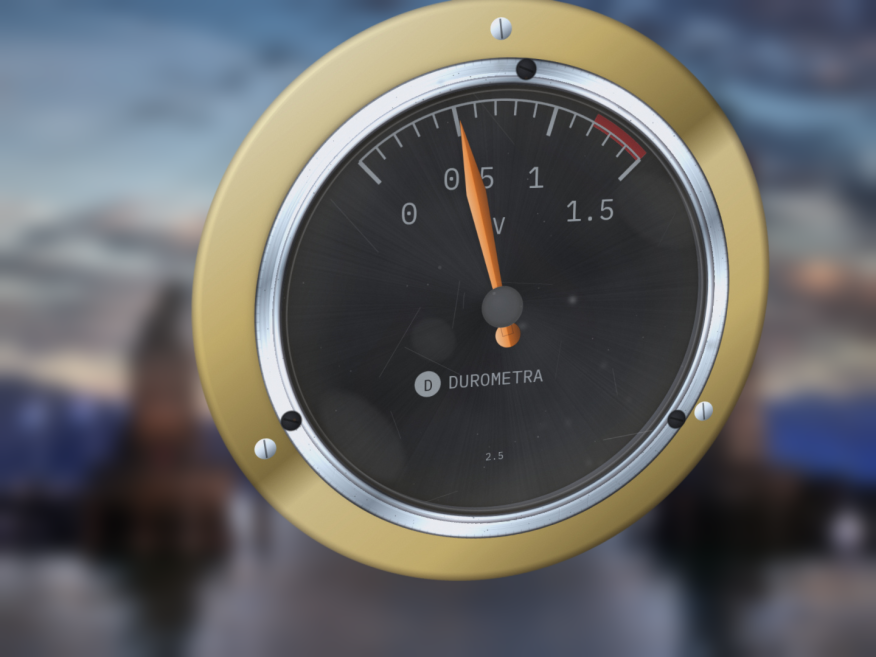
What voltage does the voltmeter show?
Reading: 0.5 V
